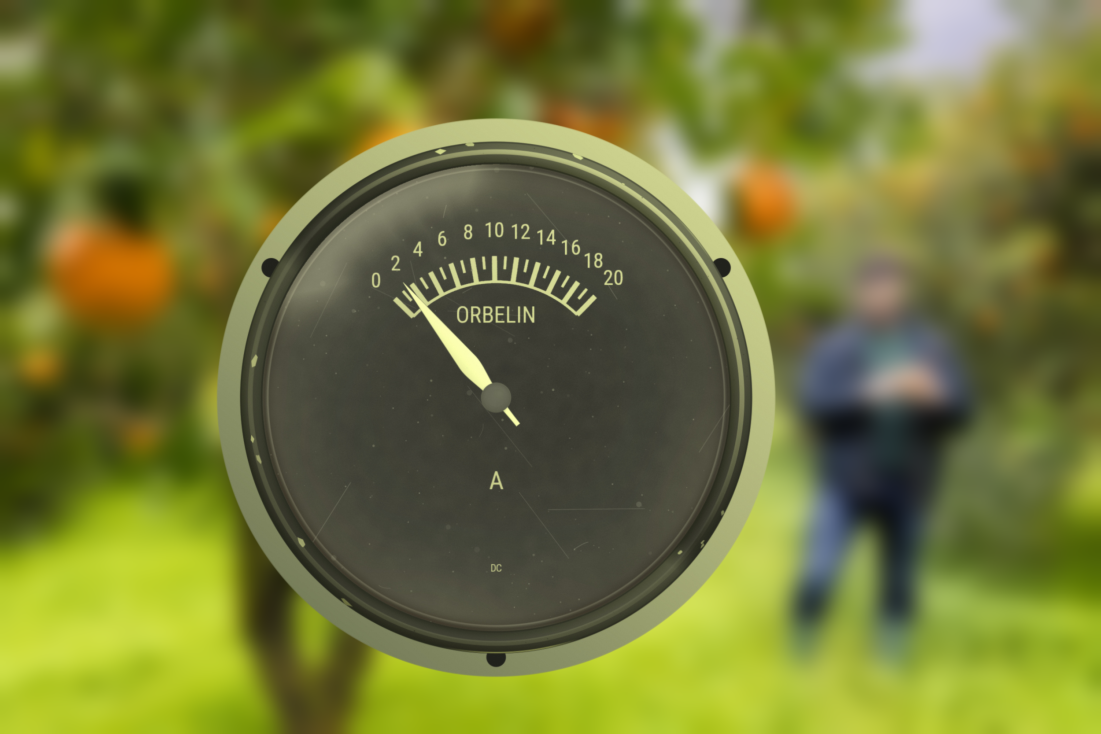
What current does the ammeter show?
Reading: 1.5 A
